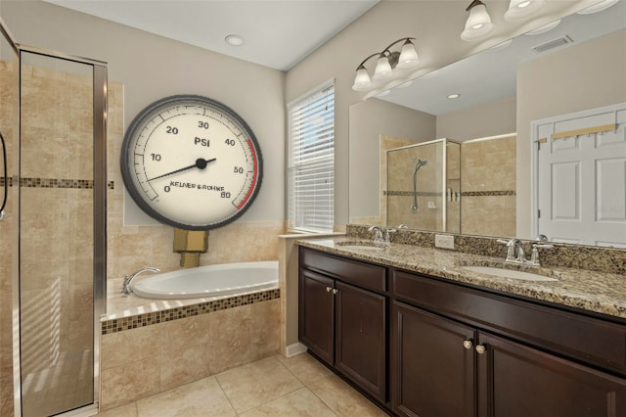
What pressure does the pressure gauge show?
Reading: 4 psi
